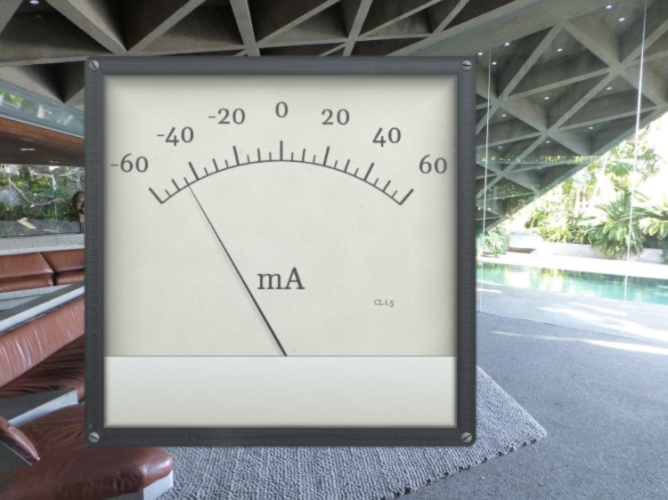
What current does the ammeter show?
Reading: -45 mA
